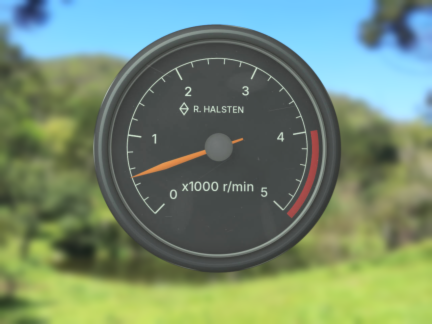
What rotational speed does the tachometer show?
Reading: 500 rpm
